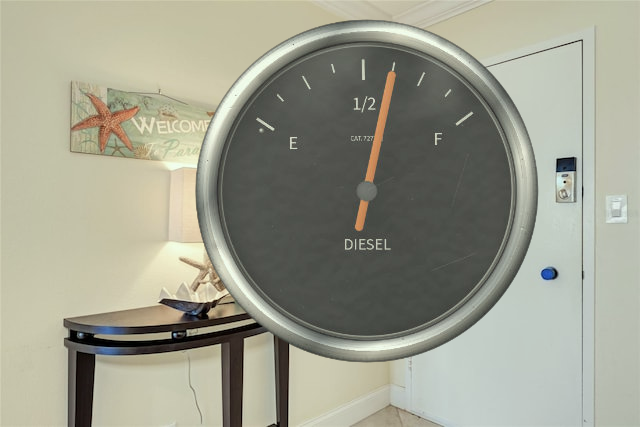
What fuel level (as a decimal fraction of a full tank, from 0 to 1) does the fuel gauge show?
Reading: 0.625
